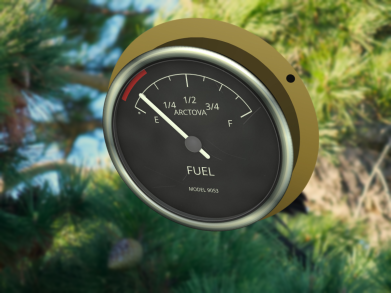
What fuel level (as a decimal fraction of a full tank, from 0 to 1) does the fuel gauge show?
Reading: 0.125
